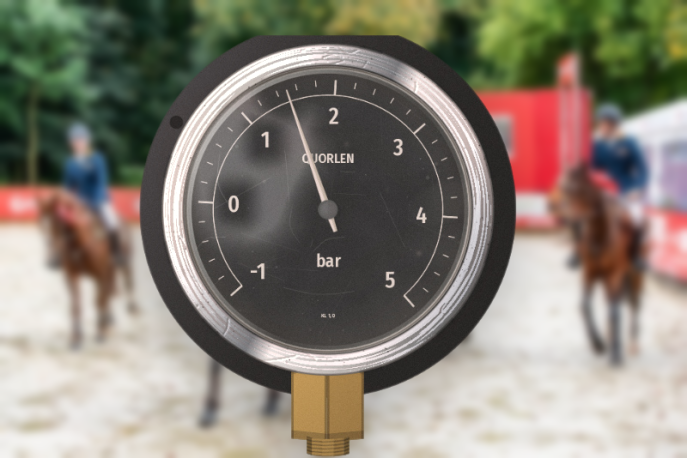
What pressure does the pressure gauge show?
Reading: 1.5 bar
